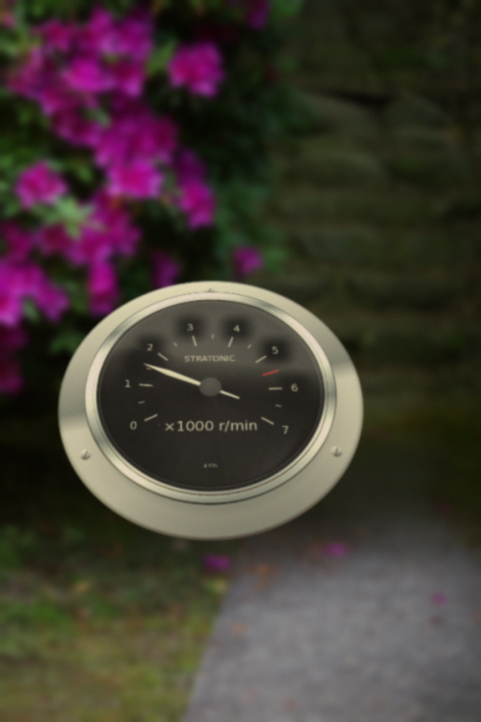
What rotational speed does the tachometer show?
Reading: 1500 rpm
